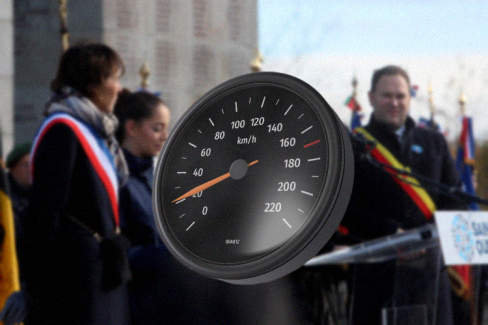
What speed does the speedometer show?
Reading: 20 km/h
